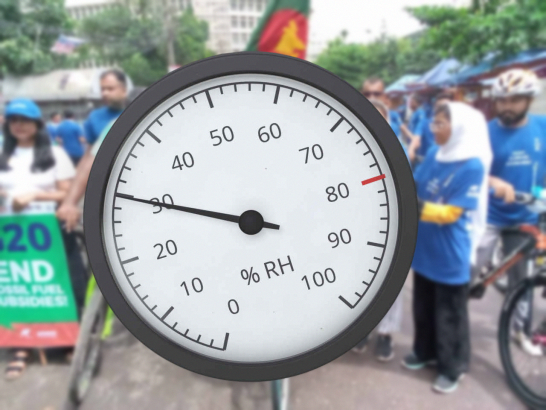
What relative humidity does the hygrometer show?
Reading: 30 %
